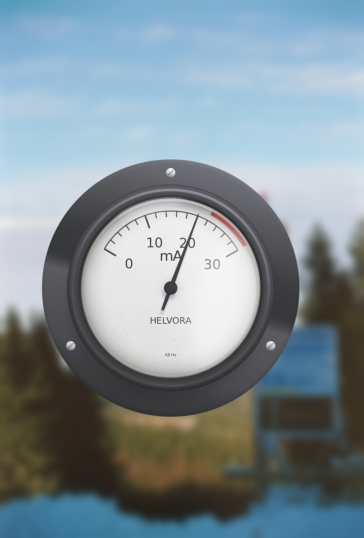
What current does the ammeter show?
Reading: 20 mA
